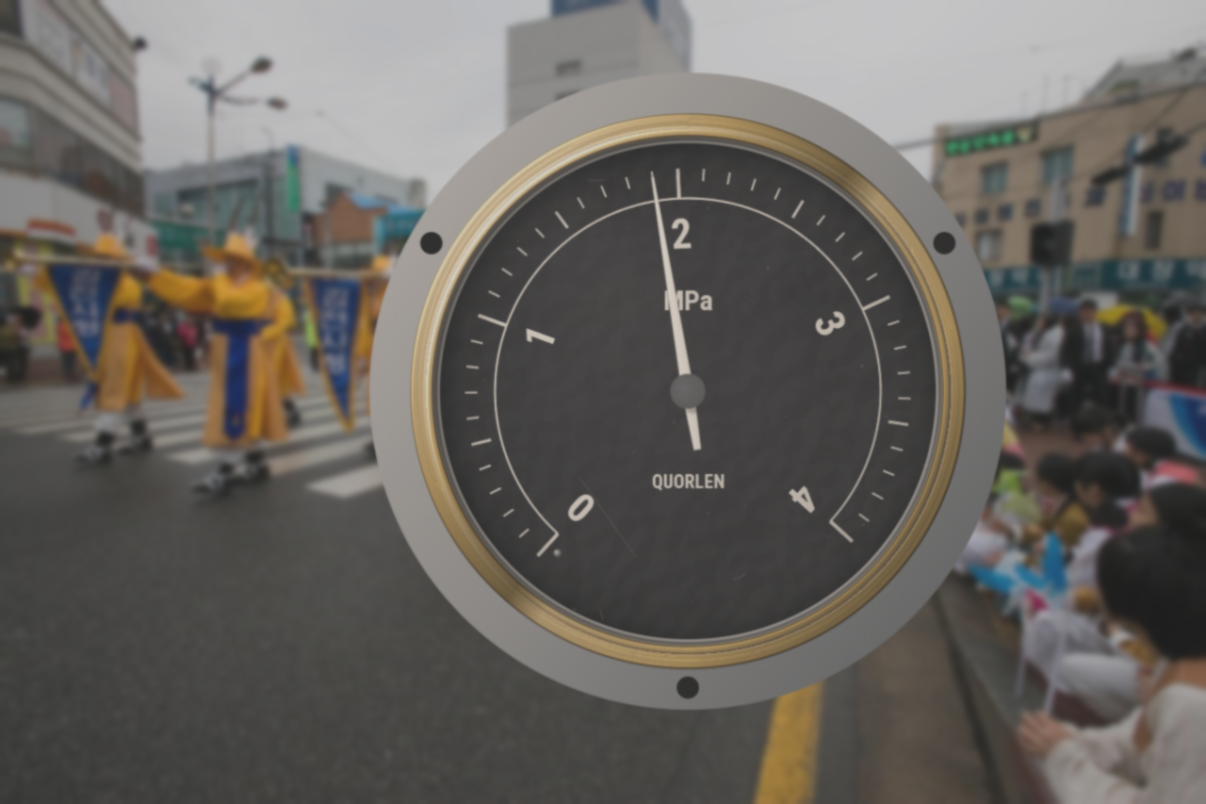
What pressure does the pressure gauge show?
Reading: 1.9 MPa
